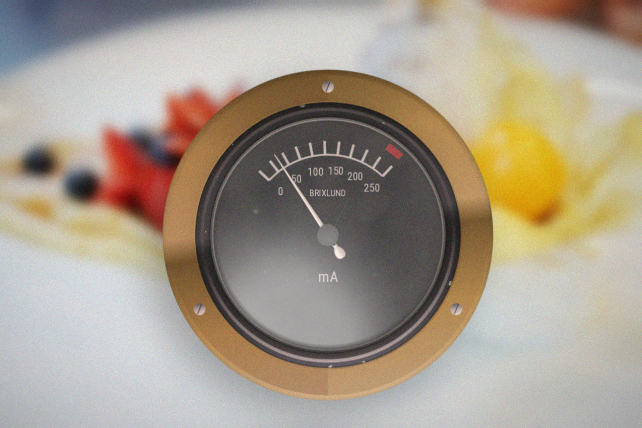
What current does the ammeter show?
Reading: 37.5 mA
